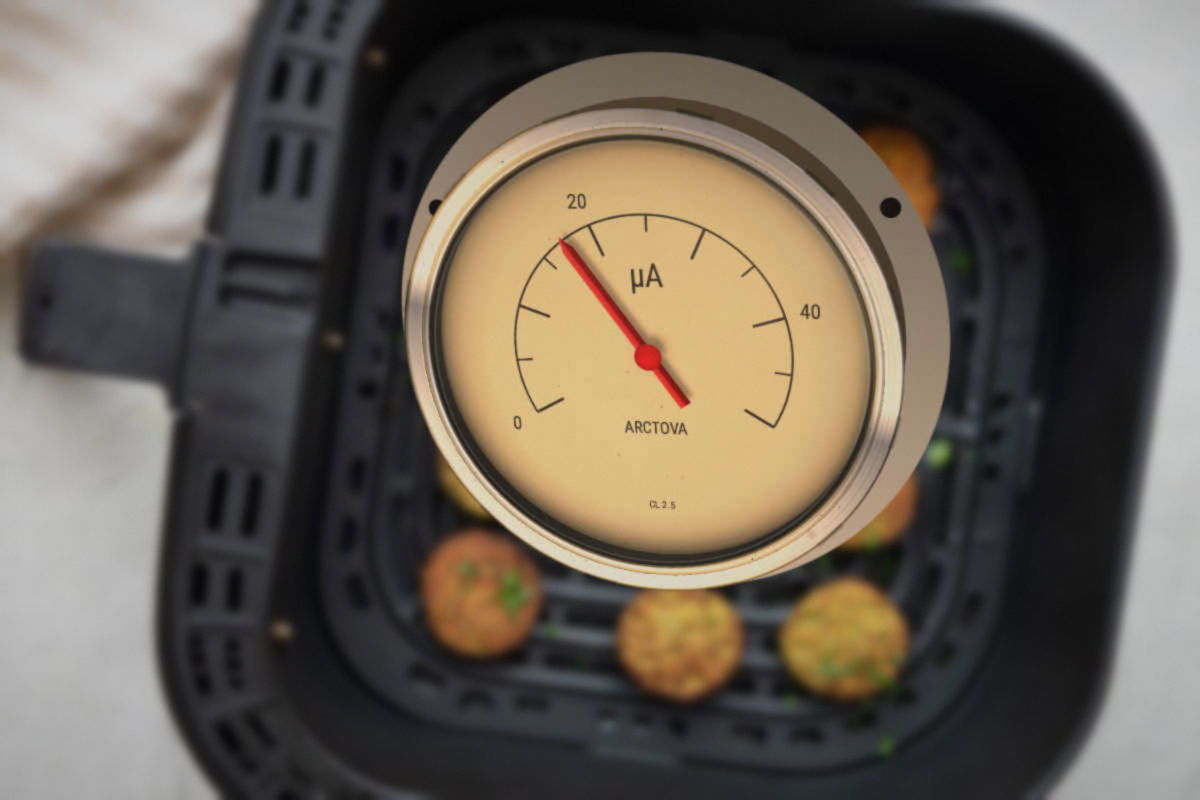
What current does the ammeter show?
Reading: 17.5 µA
